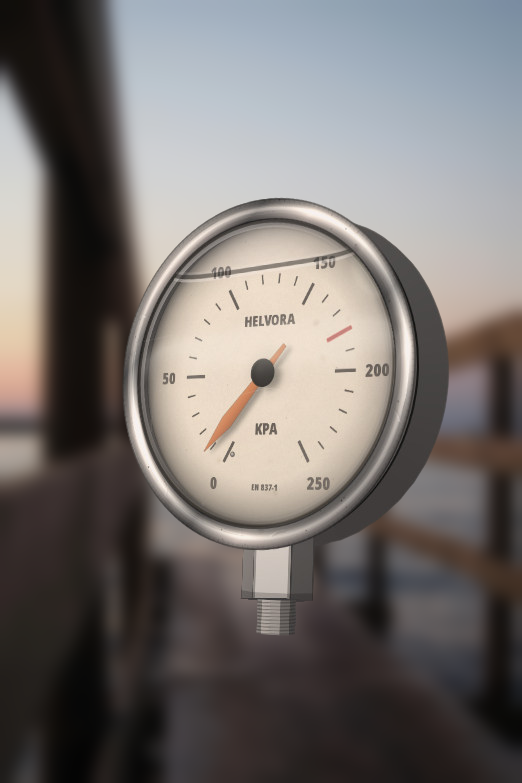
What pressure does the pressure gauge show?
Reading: 10 kPa
